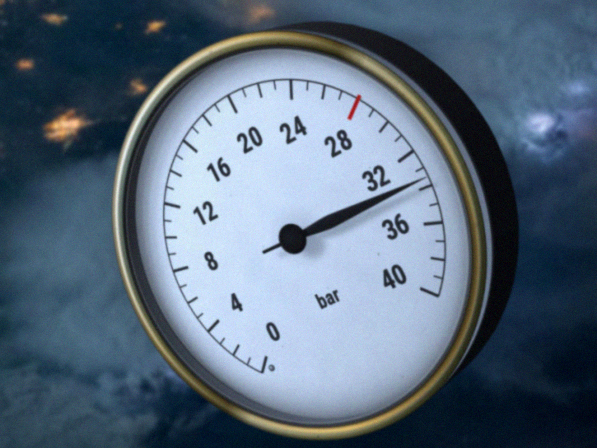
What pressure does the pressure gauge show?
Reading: 33.5 bar
